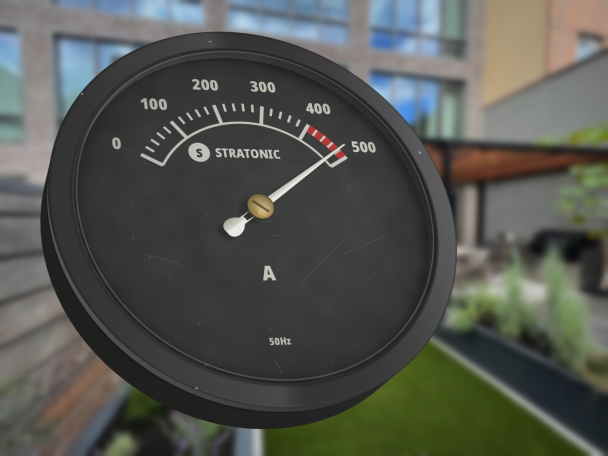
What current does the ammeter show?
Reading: 480 A
